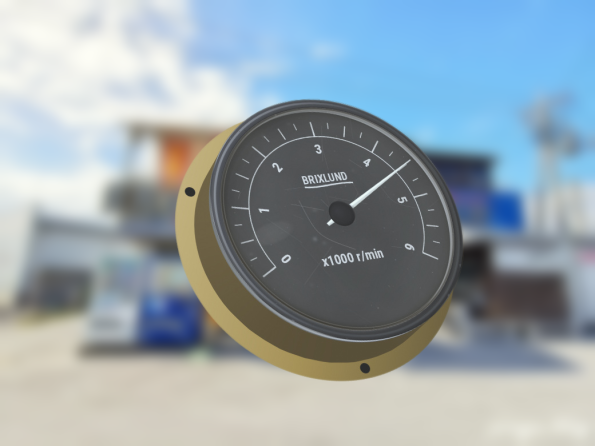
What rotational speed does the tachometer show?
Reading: 4500 rpm
